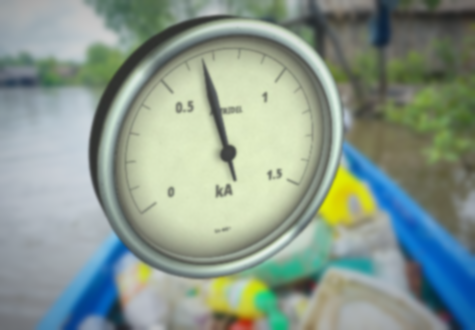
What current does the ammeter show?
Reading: 0.65 kA
